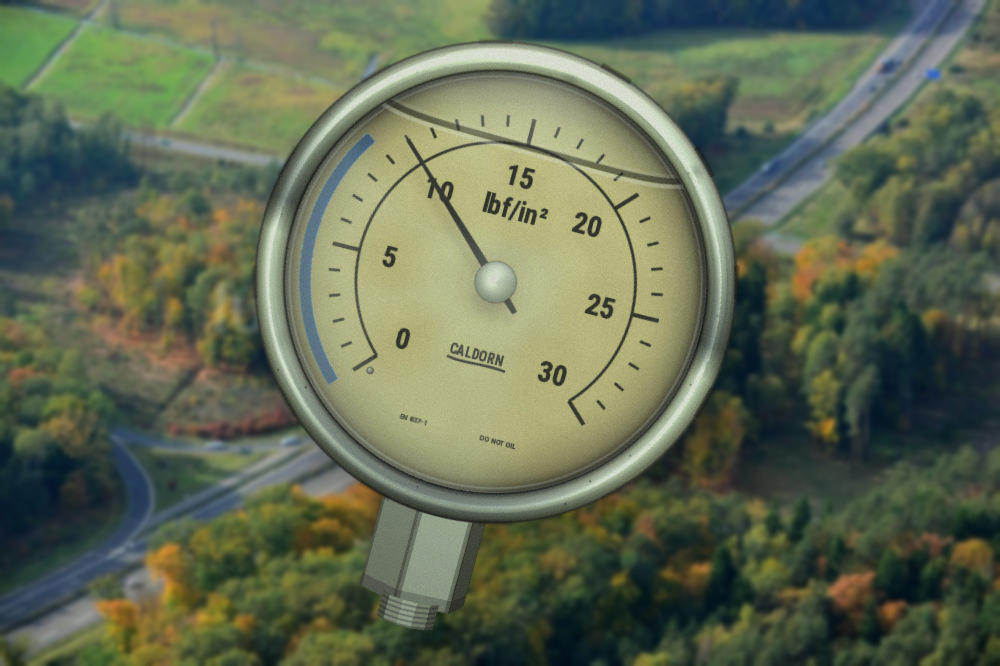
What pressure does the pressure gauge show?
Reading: 10 psi
